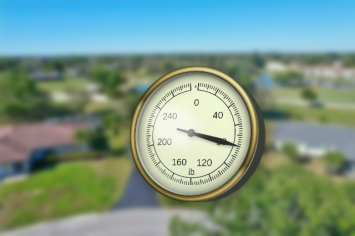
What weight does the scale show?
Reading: 80 lb
